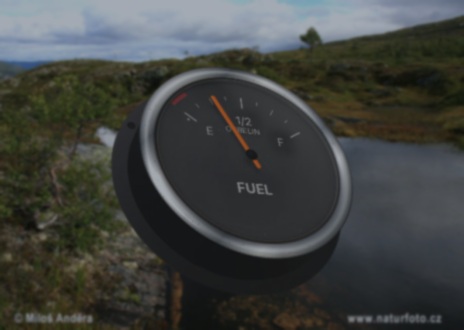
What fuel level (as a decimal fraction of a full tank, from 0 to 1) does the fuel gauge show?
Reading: 0.25
